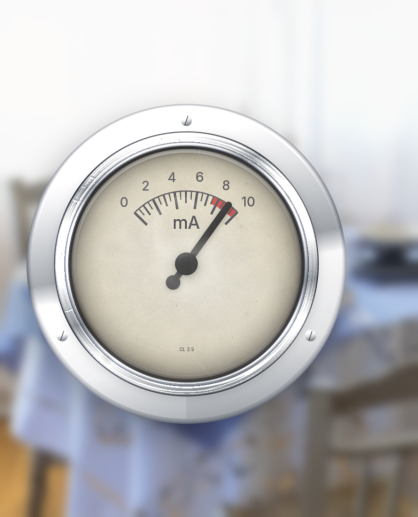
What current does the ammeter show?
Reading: 9 mA
